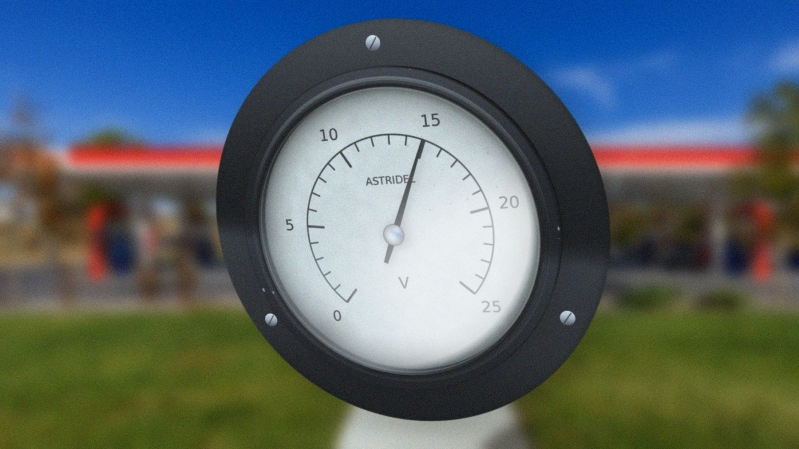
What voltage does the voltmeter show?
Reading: 15 V
